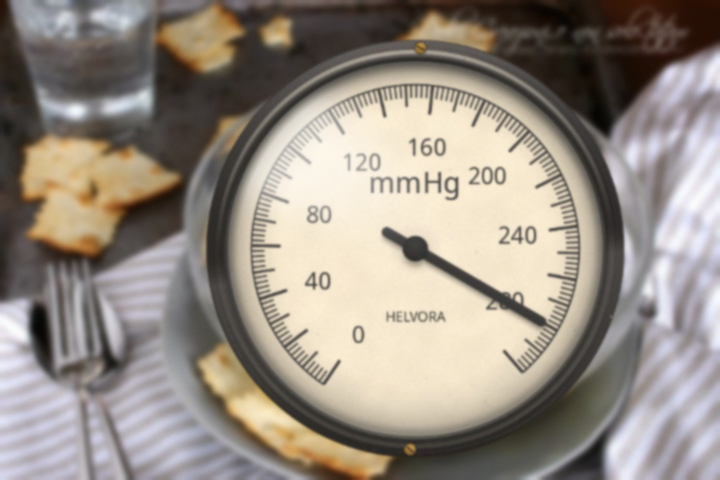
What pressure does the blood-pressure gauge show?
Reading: 280 mmHg
